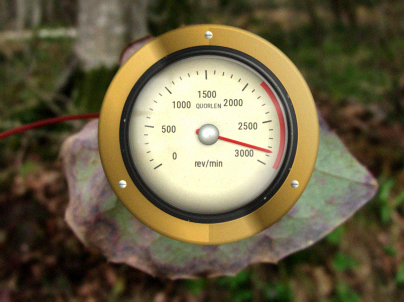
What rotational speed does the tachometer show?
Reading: 2850 rpm
